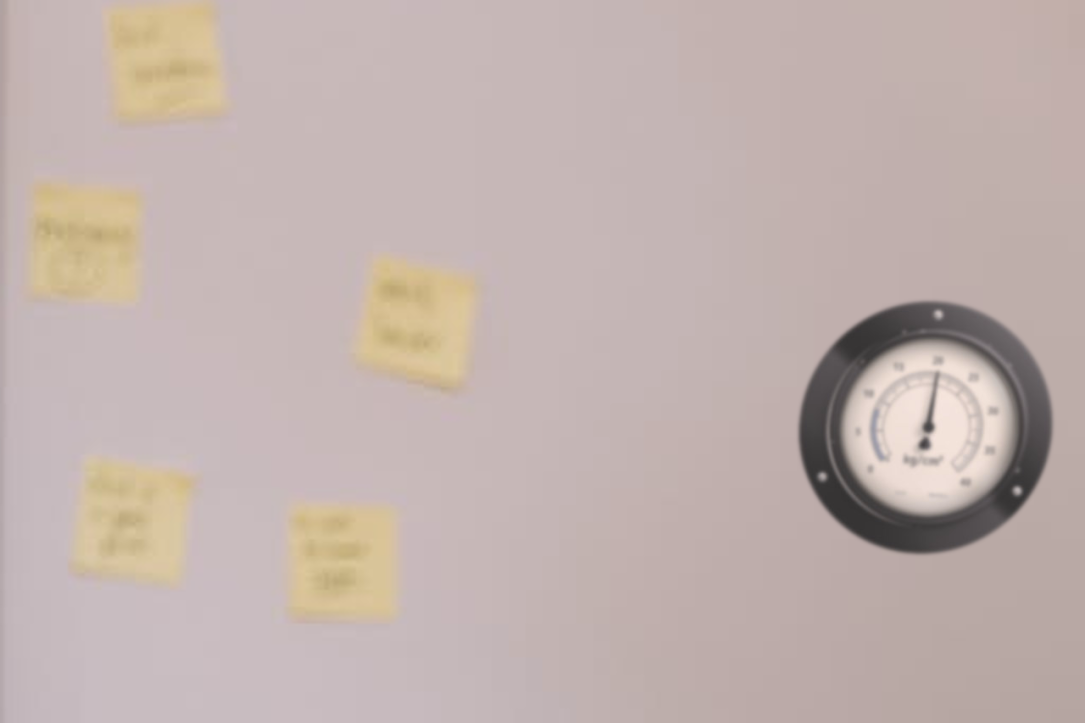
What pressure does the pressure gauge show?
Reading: 20 kg/cm²
